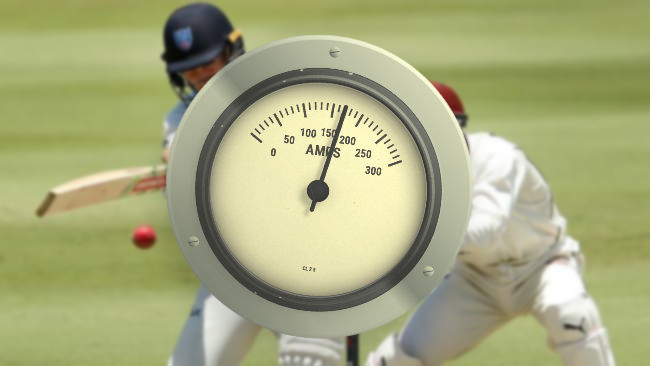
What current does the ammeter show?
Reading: 170 A
